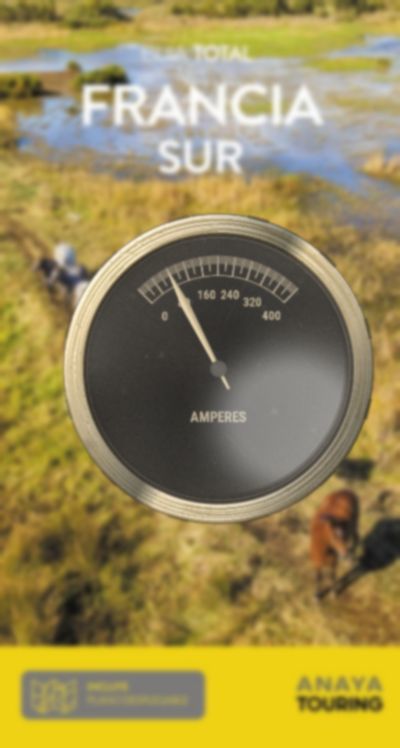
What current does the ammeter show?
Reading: 80 A
